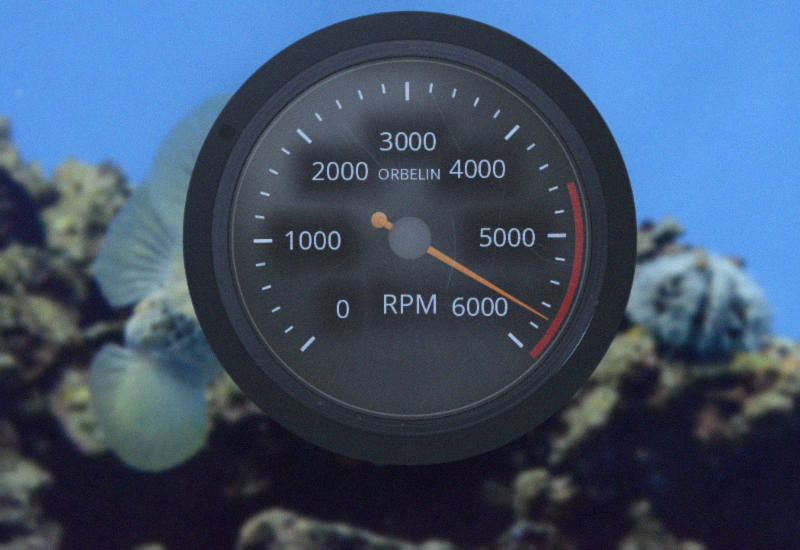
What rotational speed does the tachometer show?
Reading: 5700 rpm
